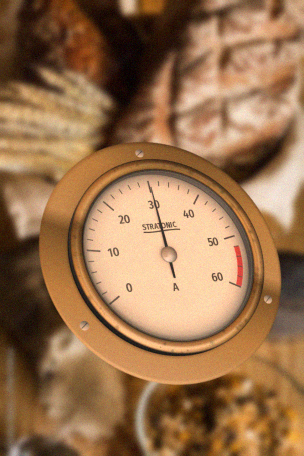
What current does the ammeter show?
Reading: 30 A
